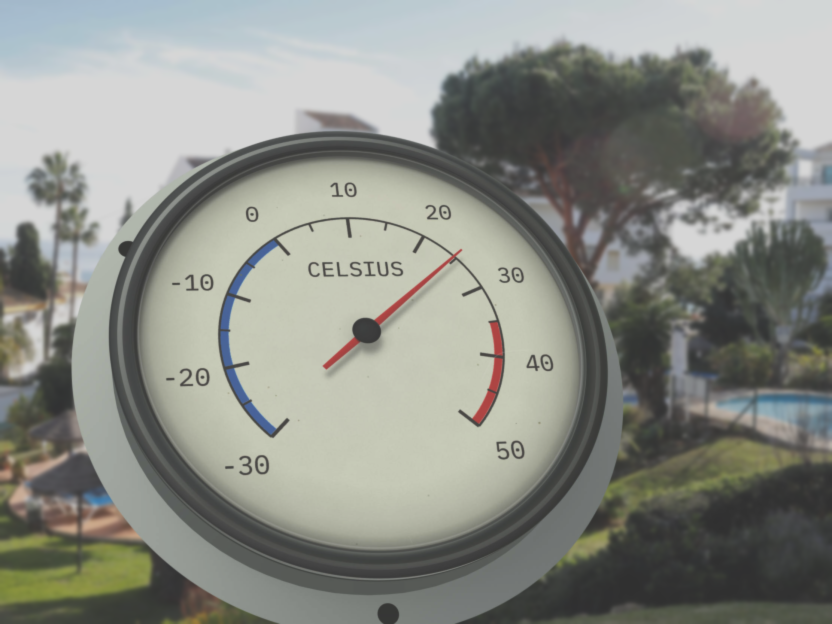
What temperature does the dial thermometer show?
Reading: 25 °C
